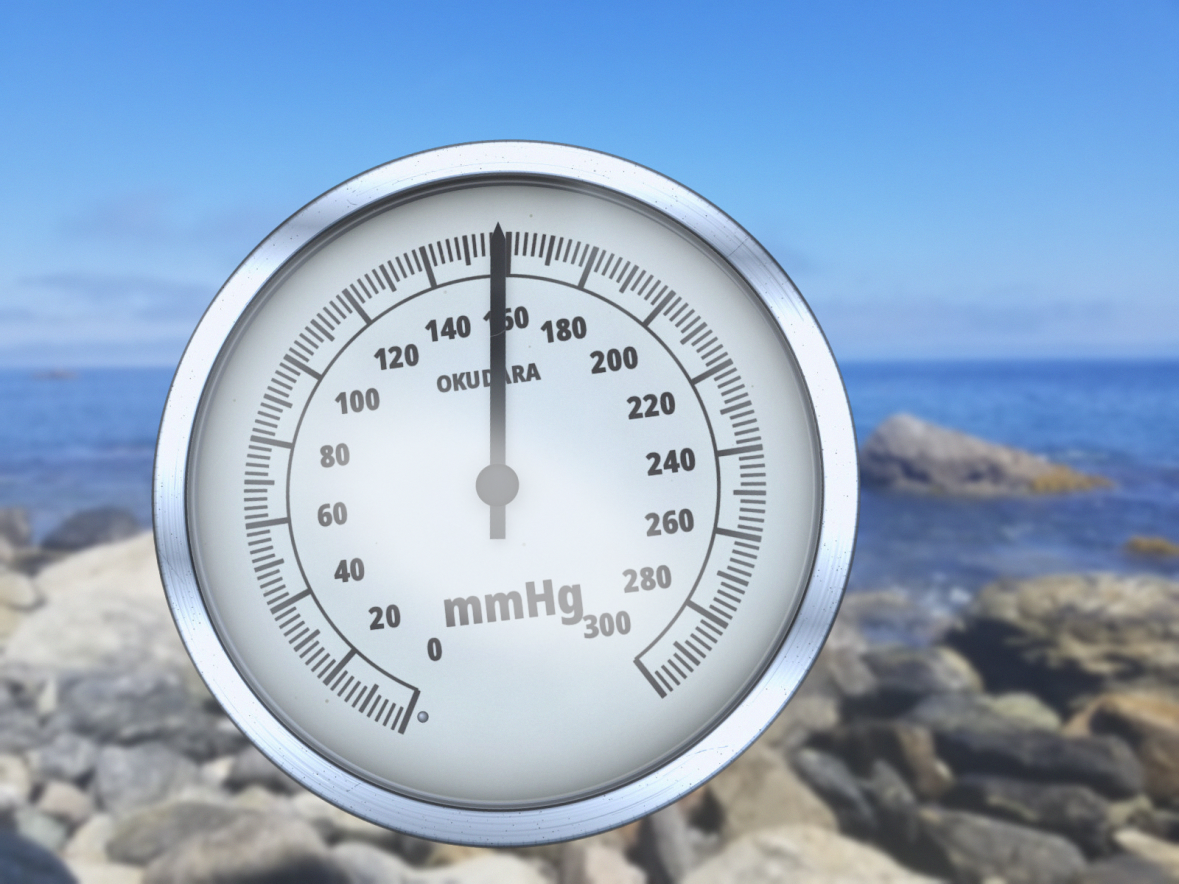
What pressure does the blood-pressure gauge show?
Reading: 158 mmHg
